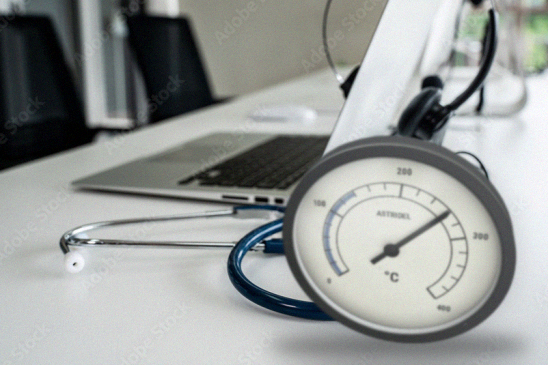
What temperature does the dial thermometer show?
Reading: 260 °C
